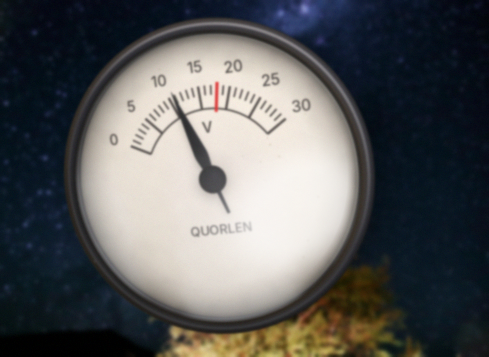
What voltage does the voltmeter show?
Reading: 11 V
